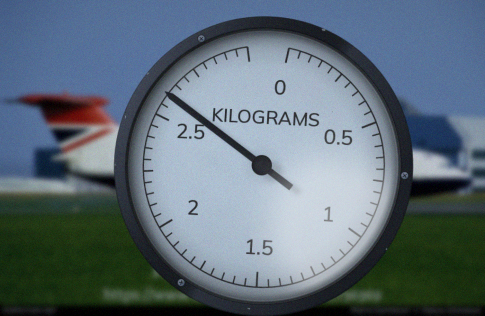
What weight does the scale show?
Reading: 2.6 kg
